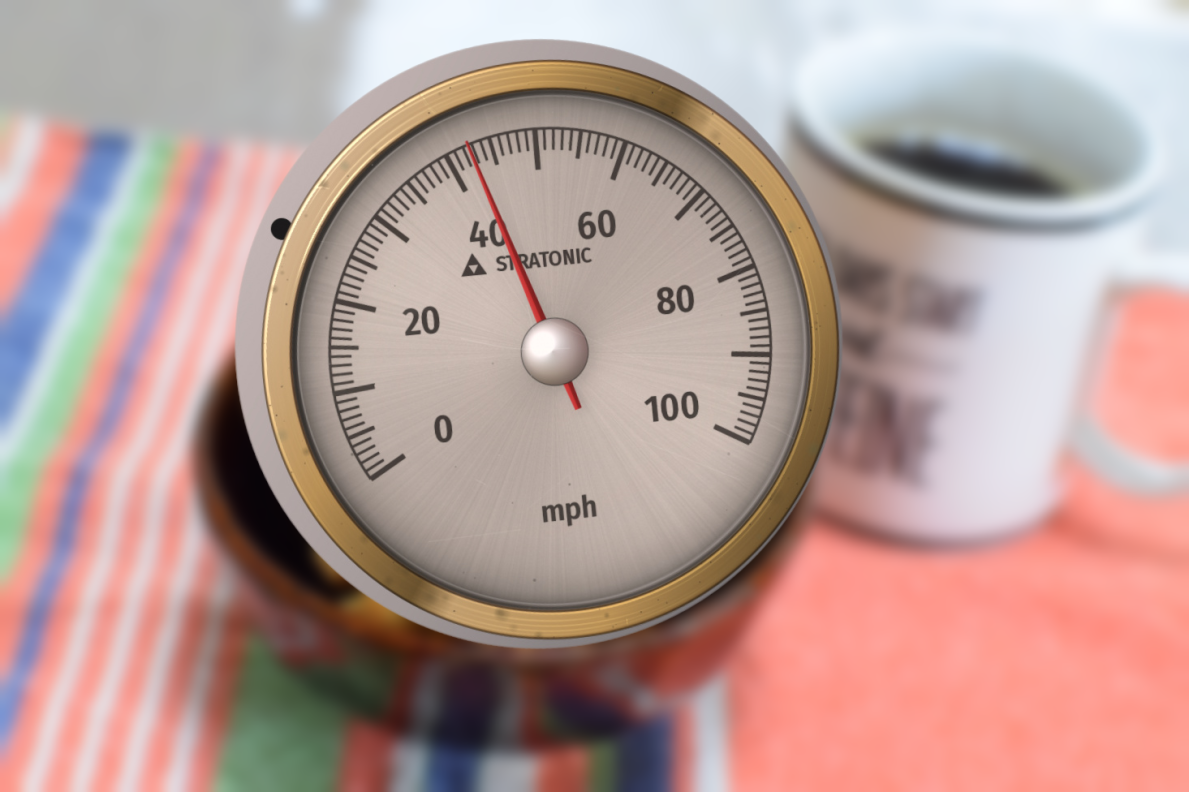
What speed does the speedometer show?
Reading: 42.5 mph
